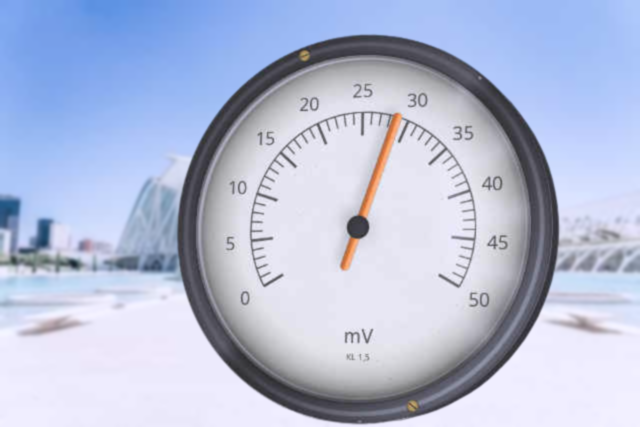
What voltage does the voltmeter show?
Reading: 29 mV
